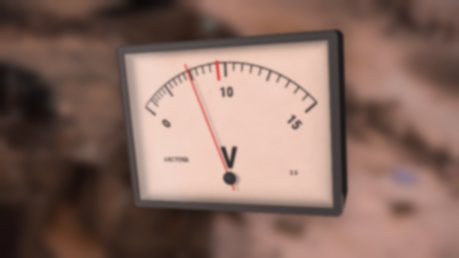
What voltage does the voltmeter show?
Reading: 7.5 V
